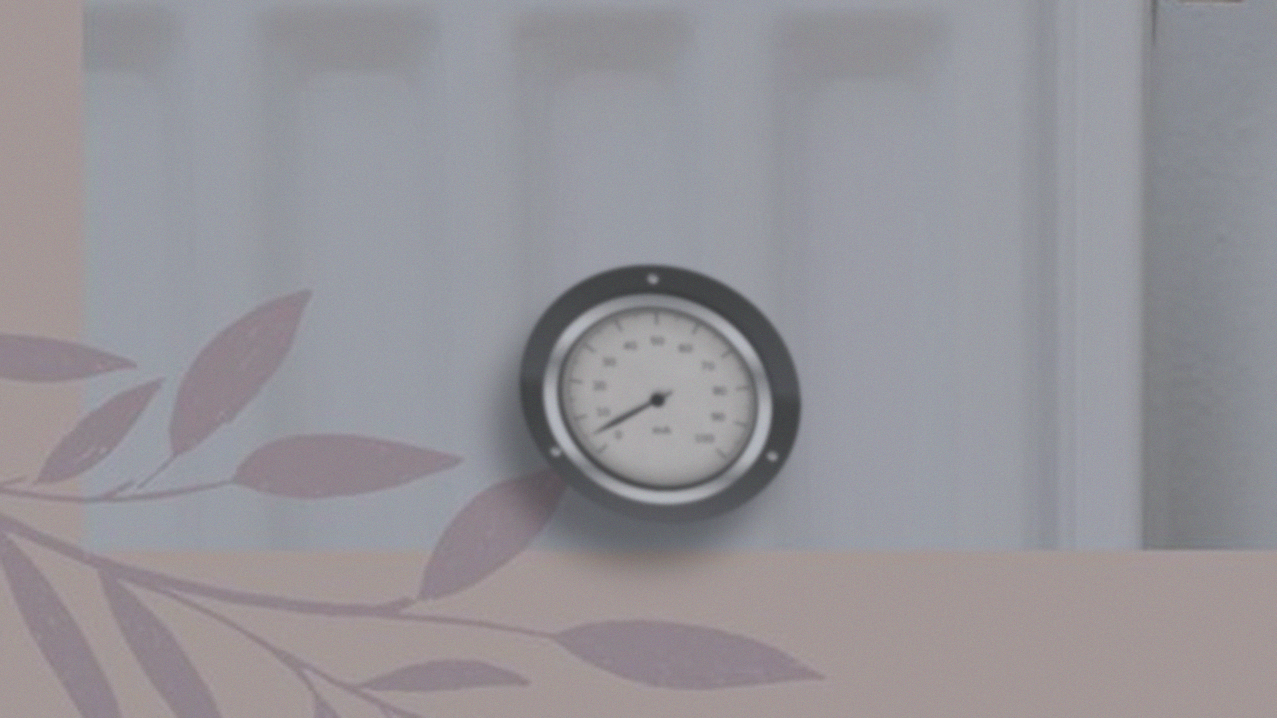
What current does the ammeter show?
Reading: 5 mA
